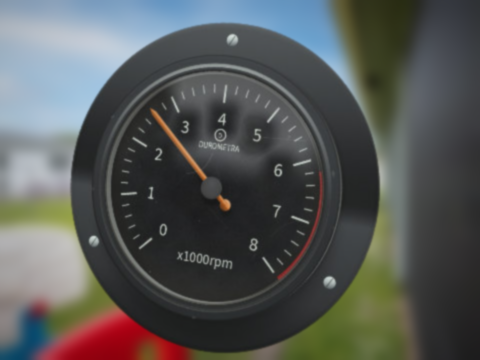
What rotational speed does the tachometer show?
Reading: 2600 rpm
